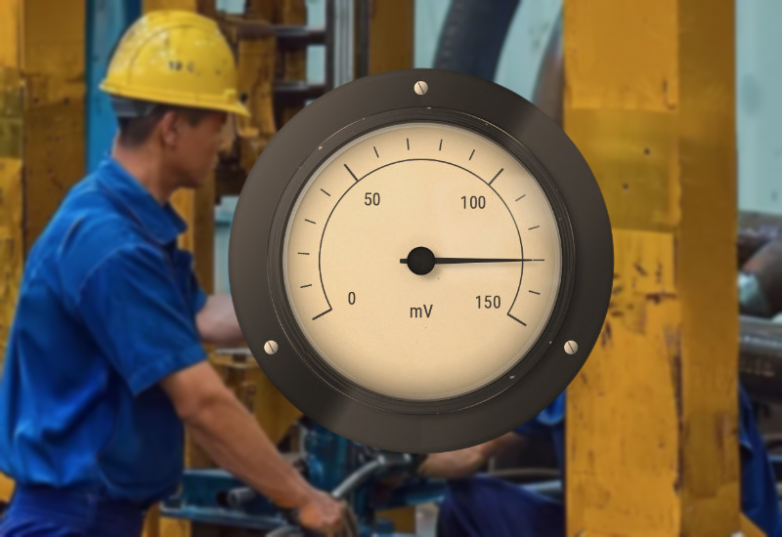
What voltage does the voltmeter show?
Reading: 130 mV
